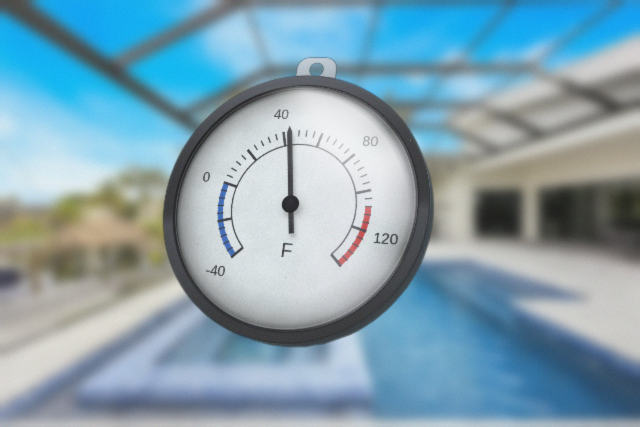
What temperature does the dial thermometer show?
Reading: 44 °F
